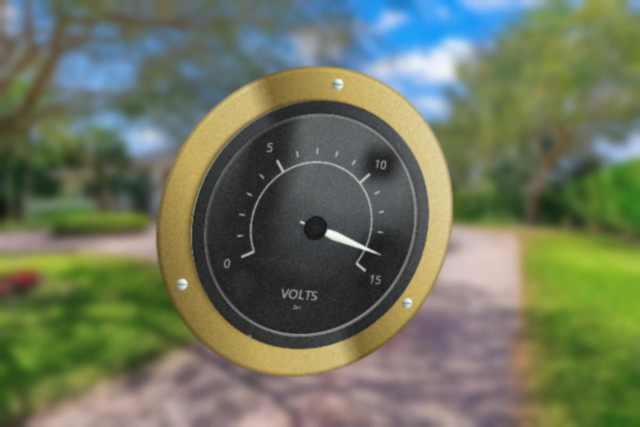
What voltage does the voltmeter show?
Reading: 14 V
